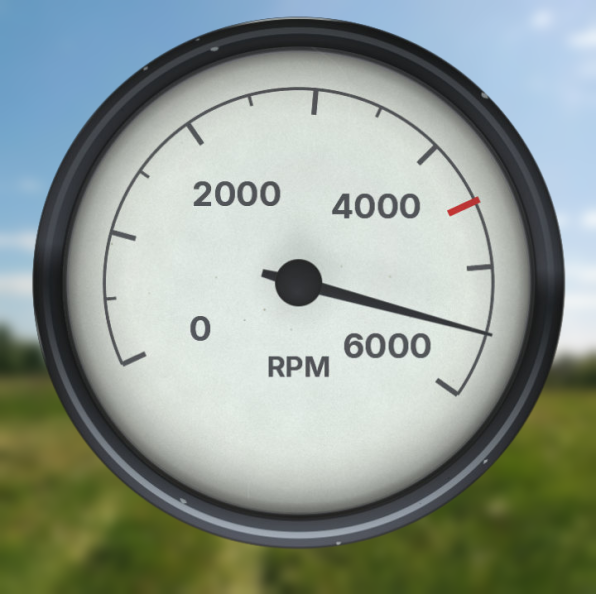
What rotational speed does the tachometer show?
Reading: 5500 rpm
